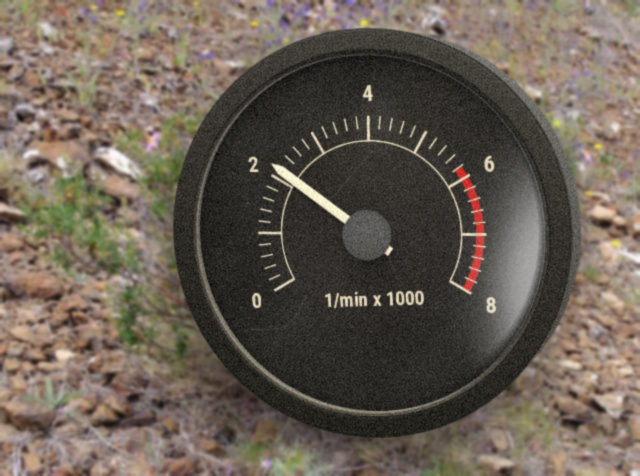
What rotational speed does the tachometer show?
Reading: 2200 rpm
